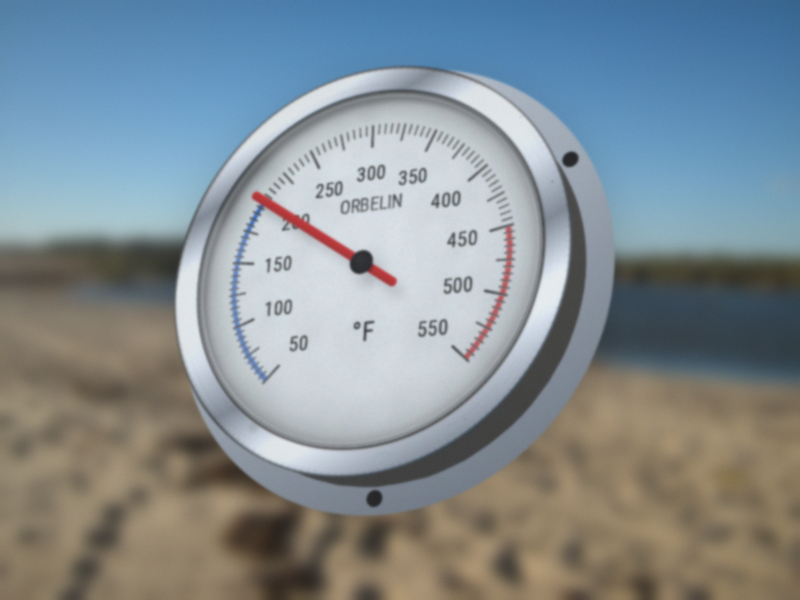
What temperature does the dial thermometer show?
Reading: 200 °F
